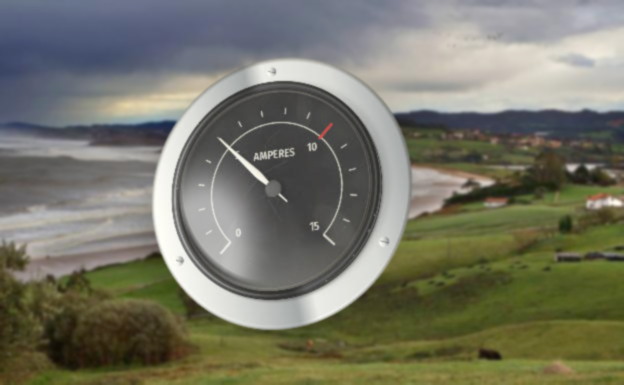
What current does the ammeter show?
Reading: 5 A
